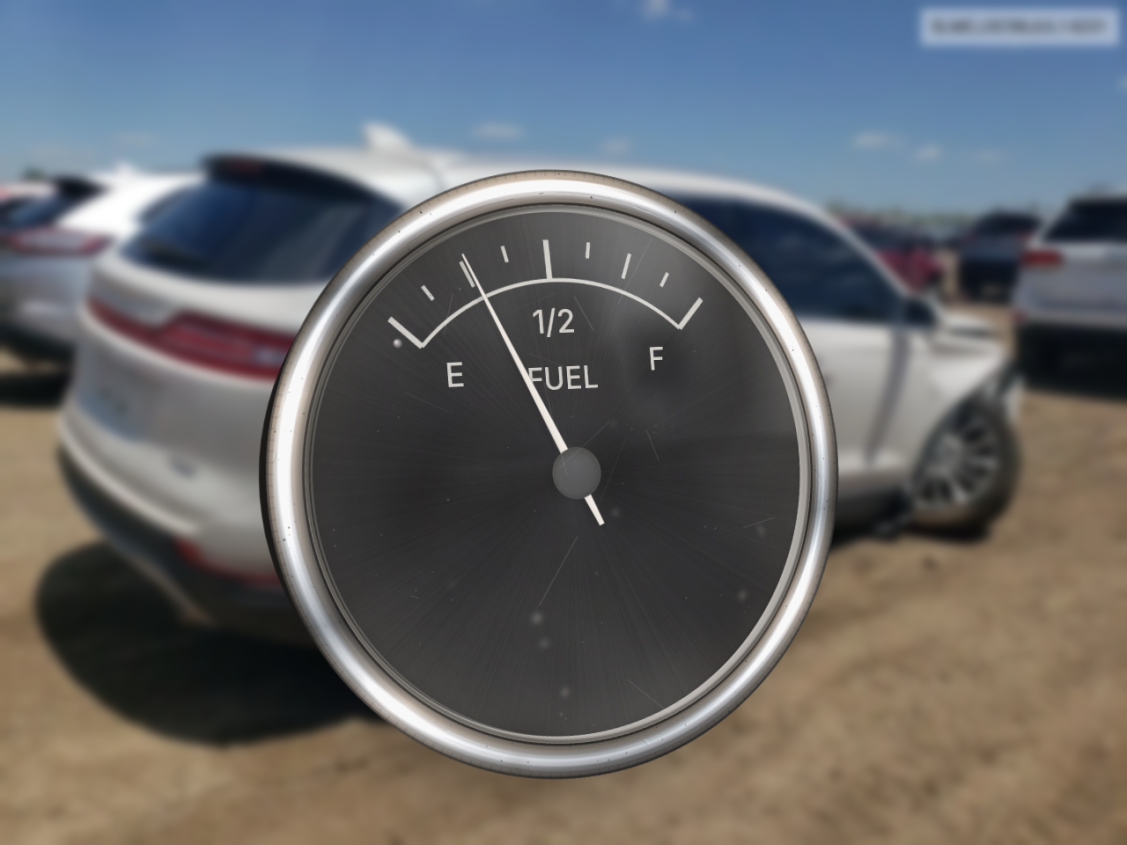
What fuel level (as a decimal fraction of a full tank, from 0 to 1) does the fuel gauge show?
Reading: 0.25
